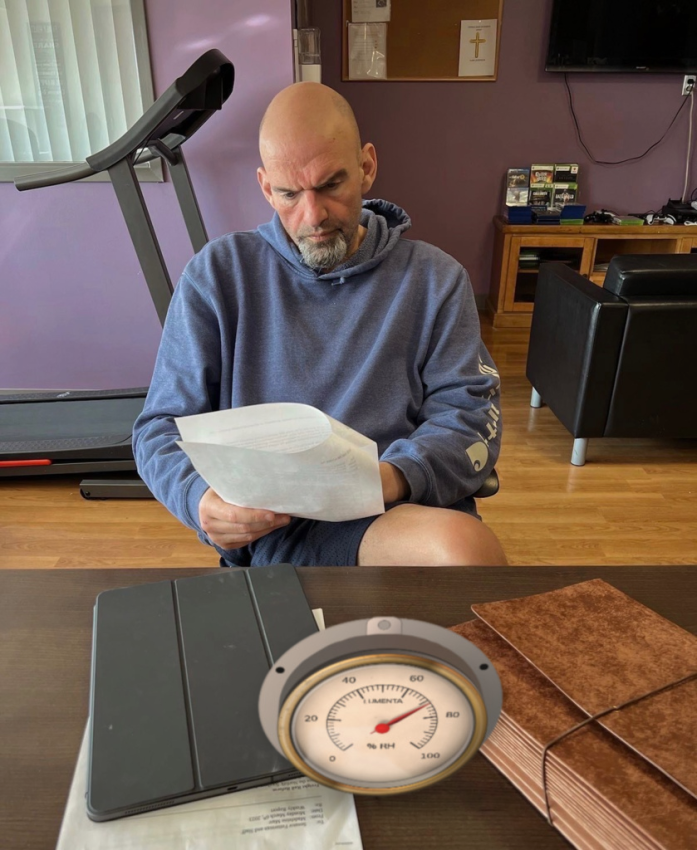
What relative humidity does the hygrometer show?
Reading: 70 %
